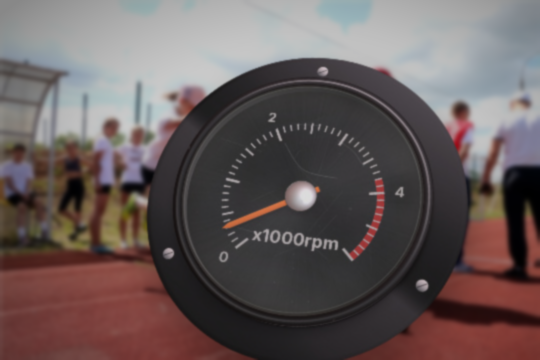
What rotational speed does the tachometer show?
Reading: 300 rpm
